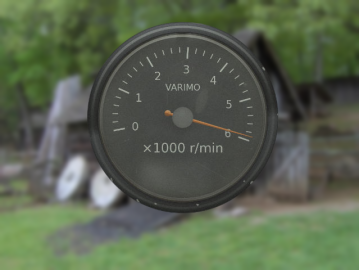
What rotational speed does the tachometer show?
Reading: 5900 rpm
